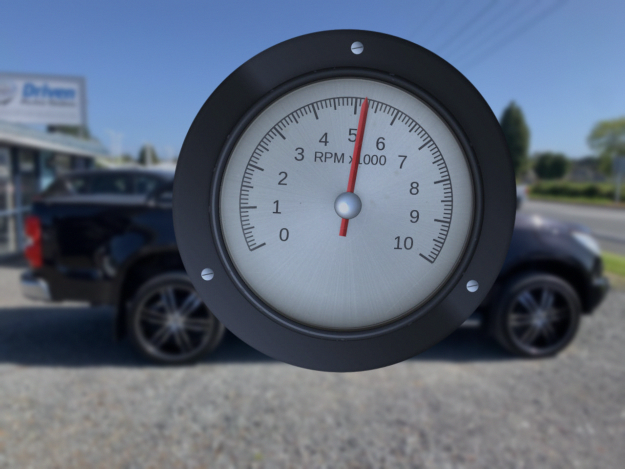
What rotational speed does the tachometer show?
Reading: 5200 rpm
